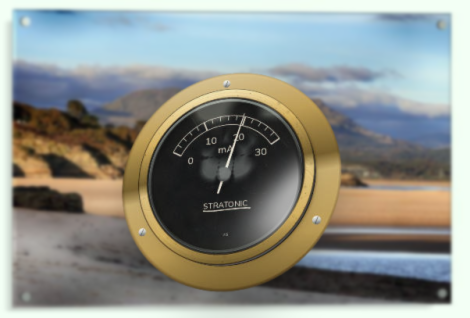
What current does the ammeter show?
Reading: 20 mA
